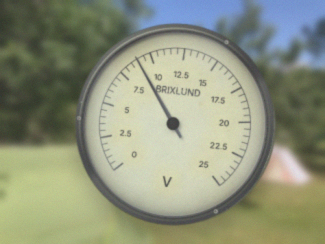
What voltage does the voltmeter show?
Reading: 9 V
